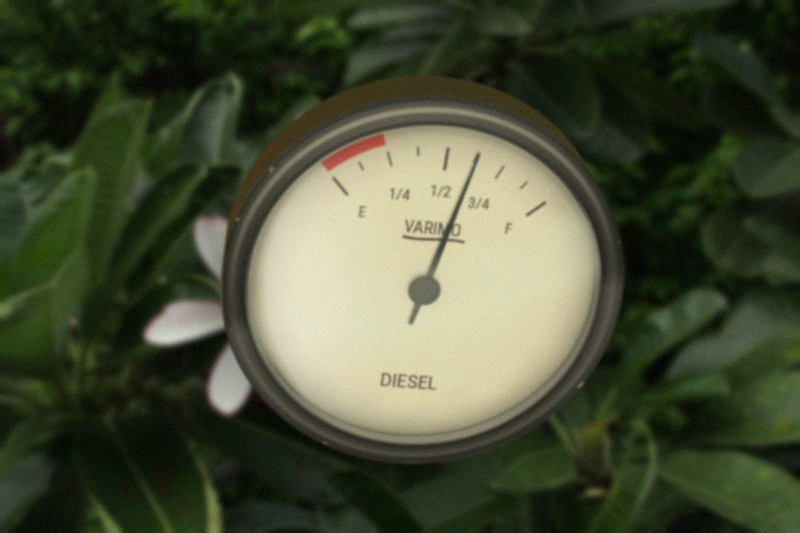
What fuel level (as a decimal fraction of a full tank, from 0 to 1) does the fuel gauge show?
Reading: 0.625
